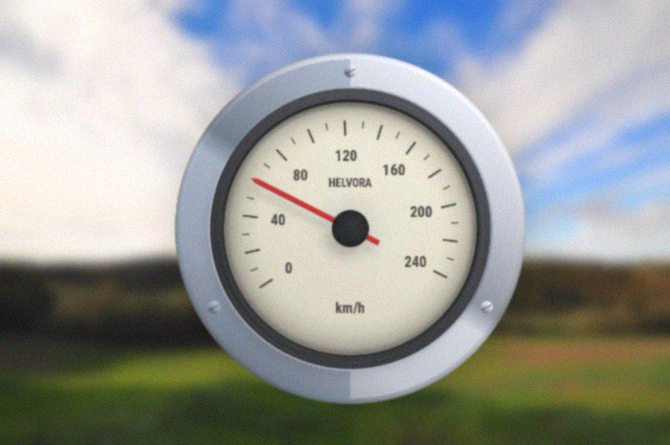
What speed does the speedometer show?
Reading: 60 km/h
